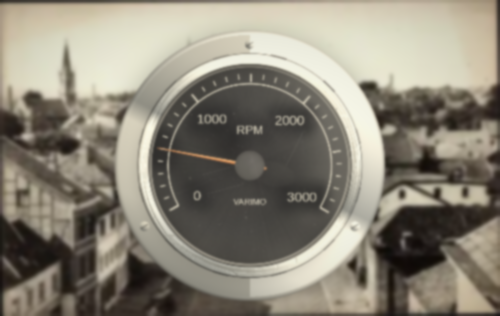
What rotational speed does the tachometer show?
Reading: 500 rpm
